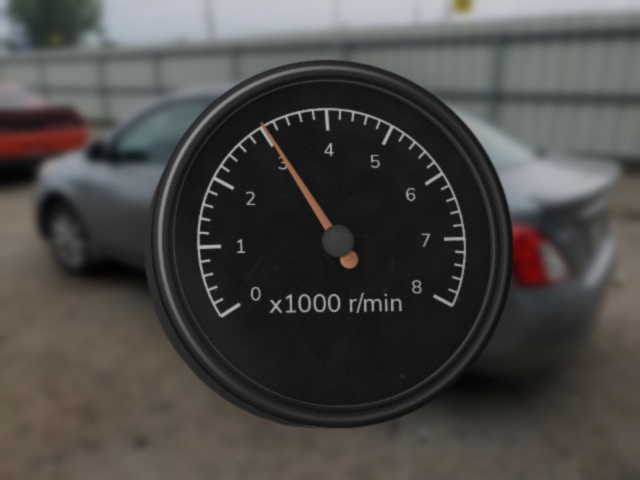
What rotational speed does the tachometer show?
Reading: 3000 rpm
